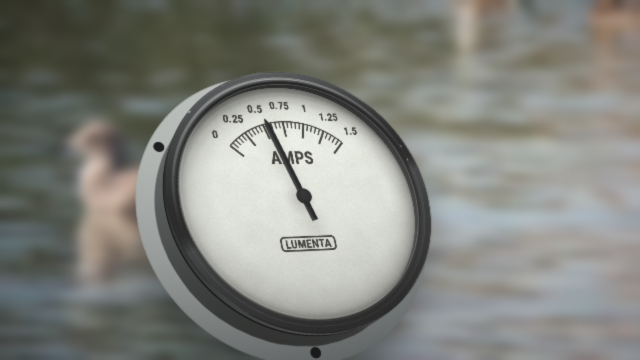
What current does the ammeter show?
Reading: 0.5 A
